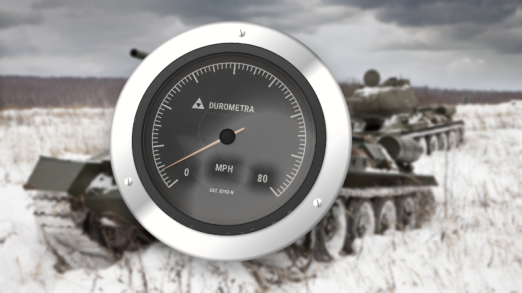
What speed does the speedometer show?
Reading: 4 mph
